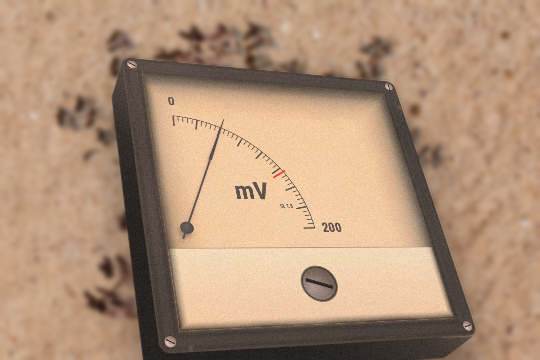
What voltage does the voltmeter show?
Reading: 50 mV
